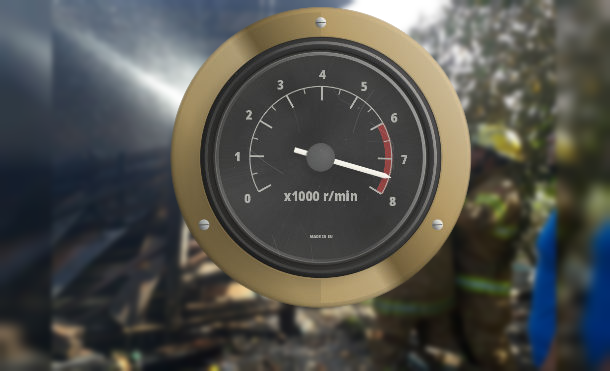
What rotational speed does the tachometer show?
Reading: 7500 rpm
